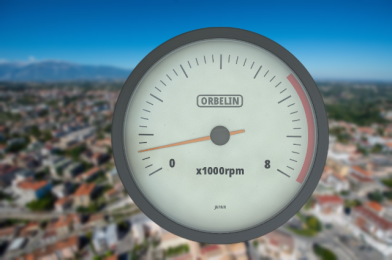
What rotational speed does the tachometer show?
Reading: 600 rpm
